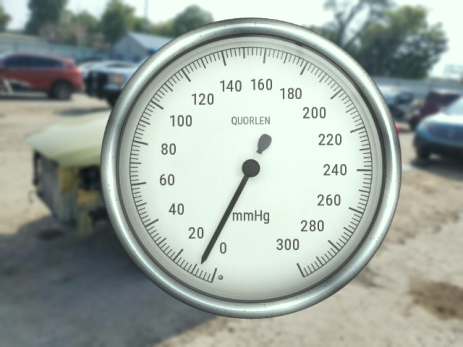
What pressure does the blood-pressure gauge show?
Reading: 8 mmHg
